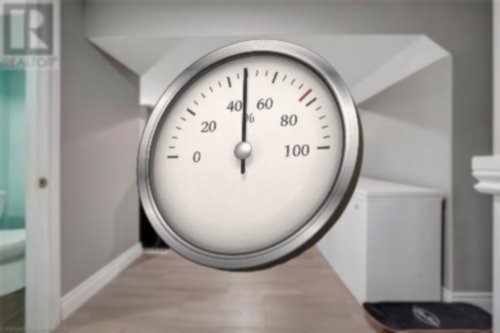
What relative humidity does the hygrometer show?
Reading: 48 %
